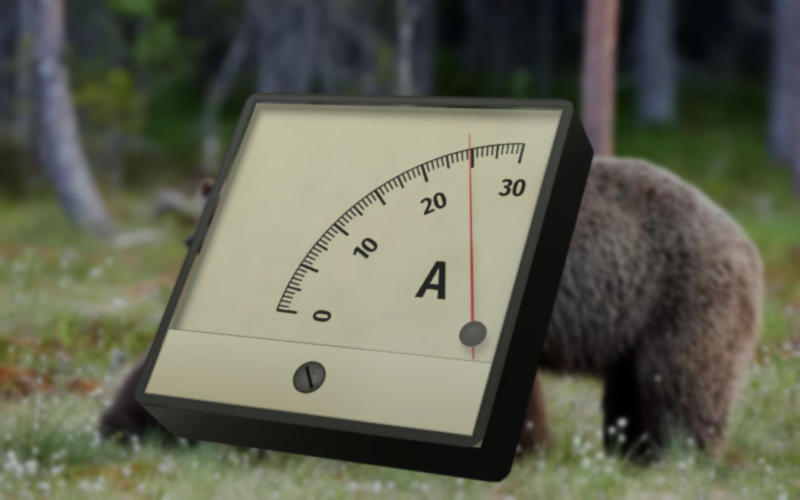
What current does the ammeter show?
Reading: 25 A
